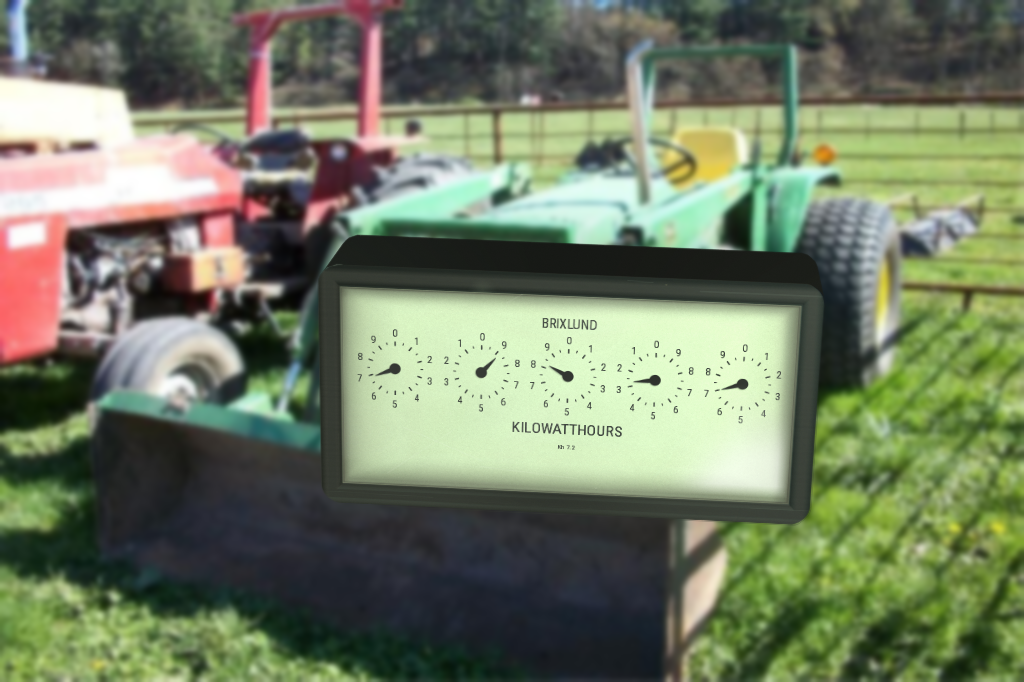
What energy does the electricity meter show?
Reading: 68827 kWh
